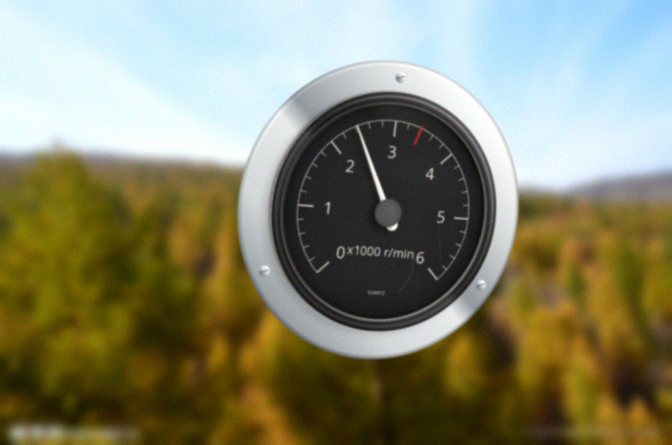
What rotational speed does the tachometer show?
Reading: 2400 rpm
